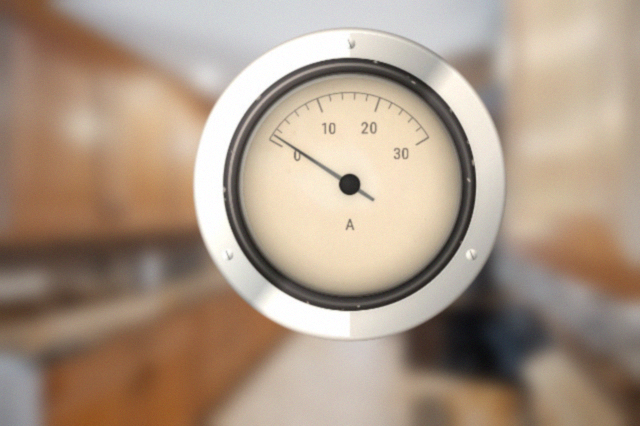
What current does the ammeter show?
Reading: 1 A
